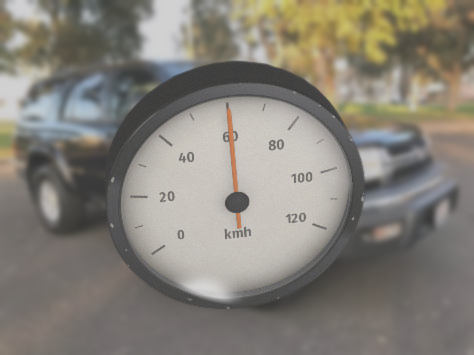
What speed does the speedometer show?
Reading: 60 km/h
